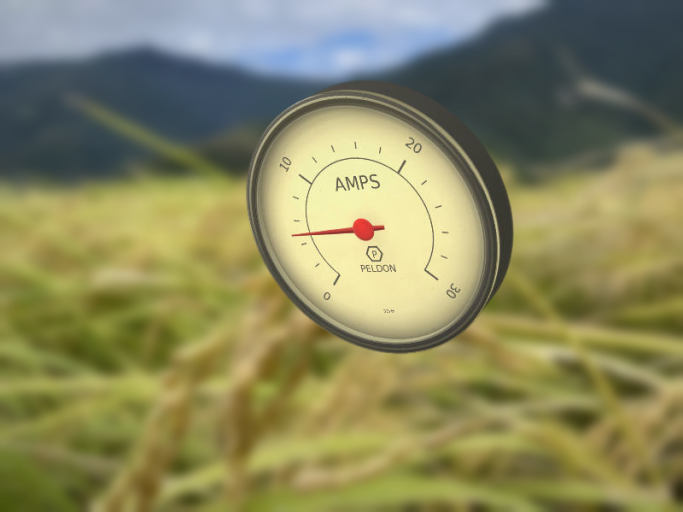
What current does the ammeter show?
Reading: 5 A
